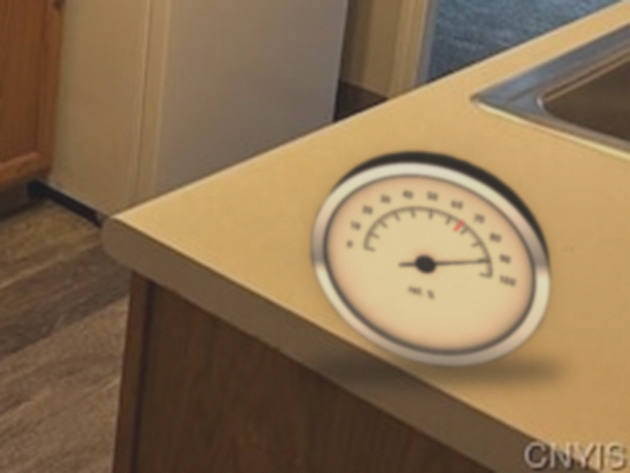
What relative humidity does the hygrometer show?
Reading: 90 %
